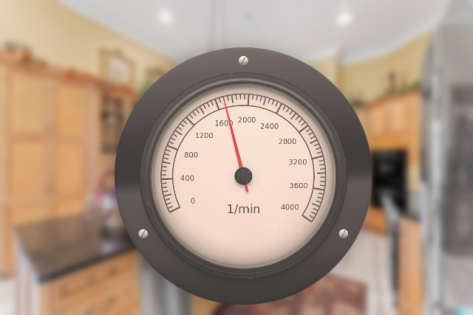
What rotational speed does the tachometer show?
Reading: 1700 rpm
